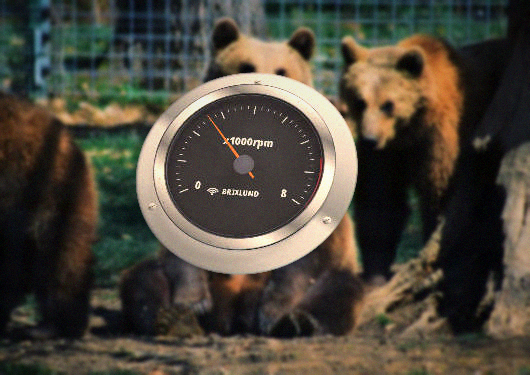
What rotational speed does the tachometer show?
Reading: 2600 rpm
